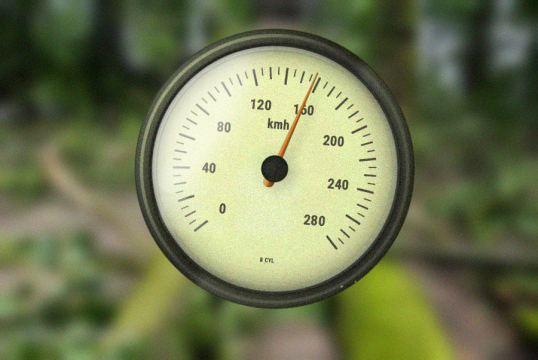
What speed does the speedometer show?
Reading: 157.5 km/h
